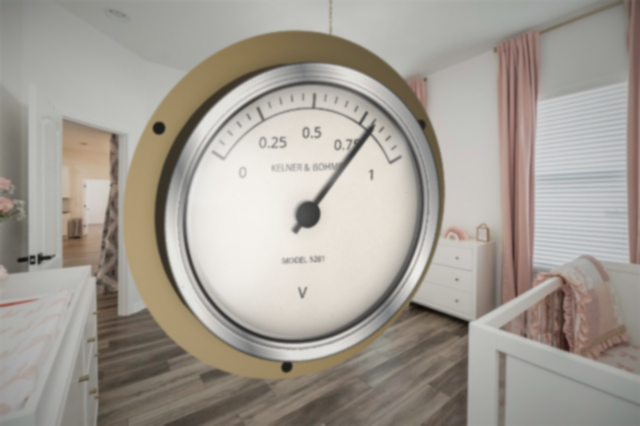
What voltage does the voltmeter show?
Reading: 0.8 V
